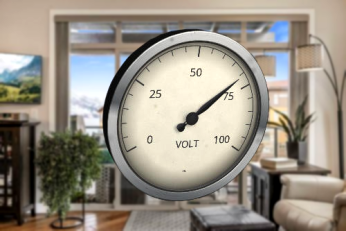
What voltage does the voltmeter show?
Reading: 70 V
